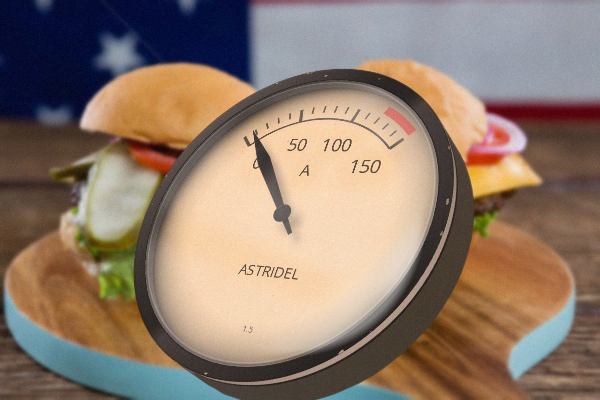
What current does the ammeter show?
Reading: 10 A
